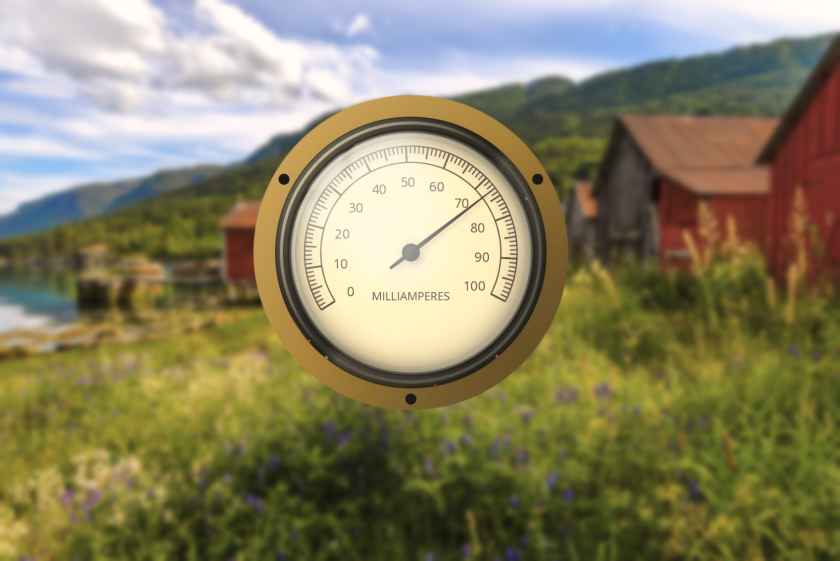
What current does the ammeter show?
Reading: 73 mA
